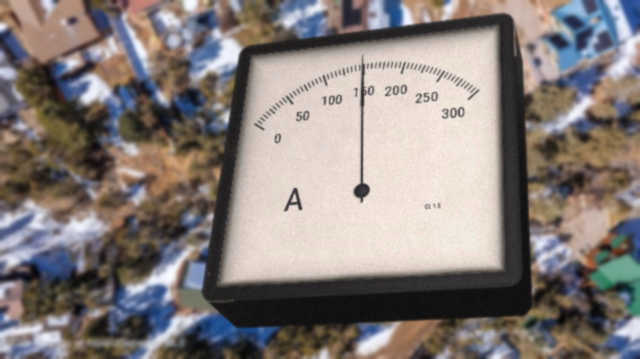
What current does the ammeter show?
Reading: 150 A
